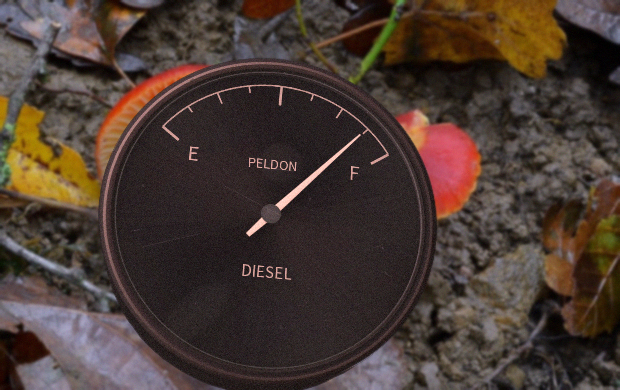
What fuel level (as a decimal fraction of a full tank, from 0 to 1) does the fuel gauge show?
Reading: 0.875
